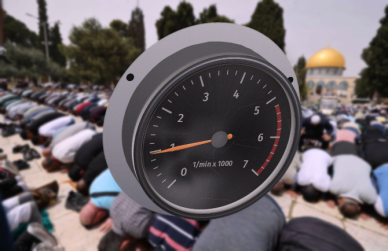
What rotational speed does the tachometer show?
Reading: 1000 rpm
